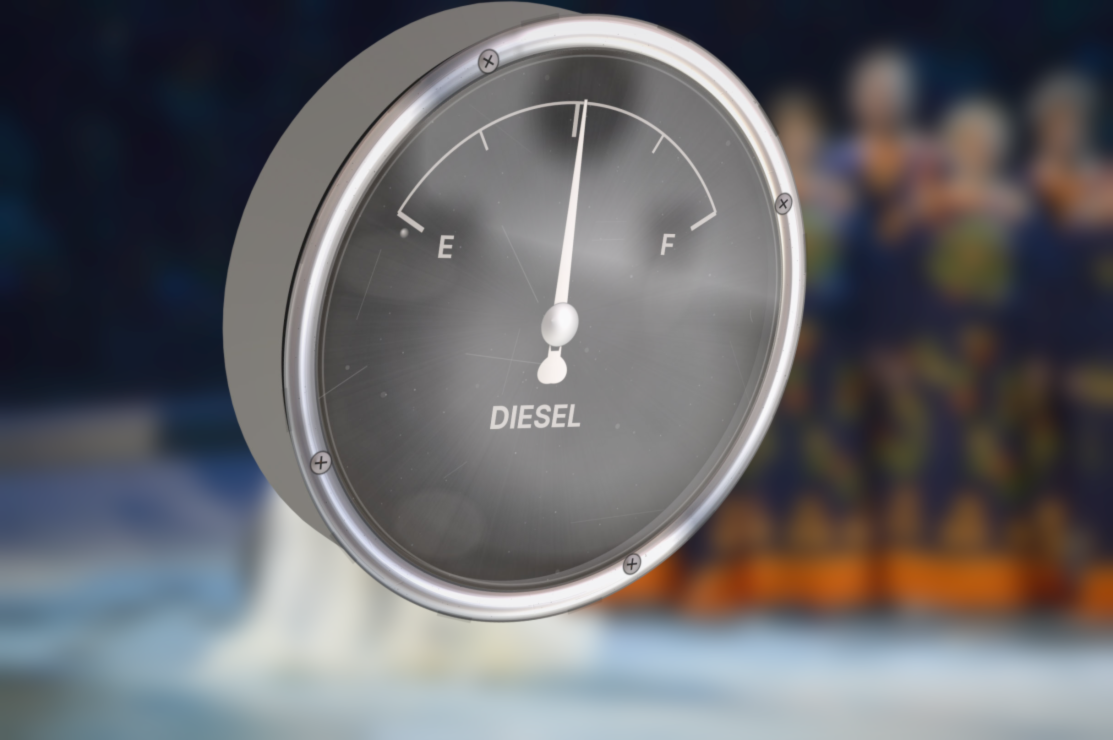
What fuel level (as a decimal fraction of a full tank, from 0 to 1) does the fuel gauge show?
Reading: 0.5
